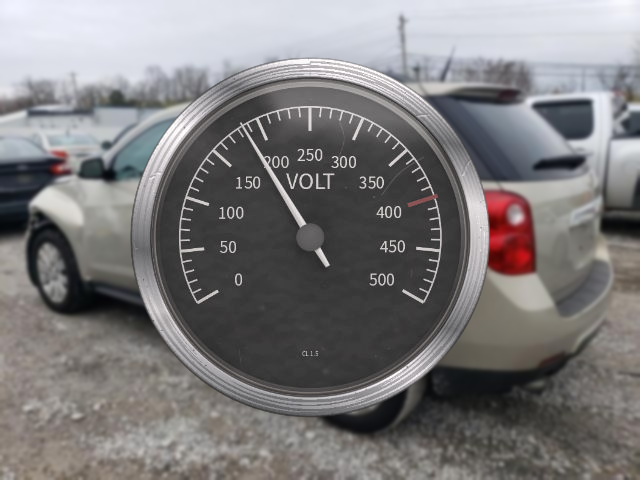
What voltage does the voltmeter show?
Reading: 185 V
